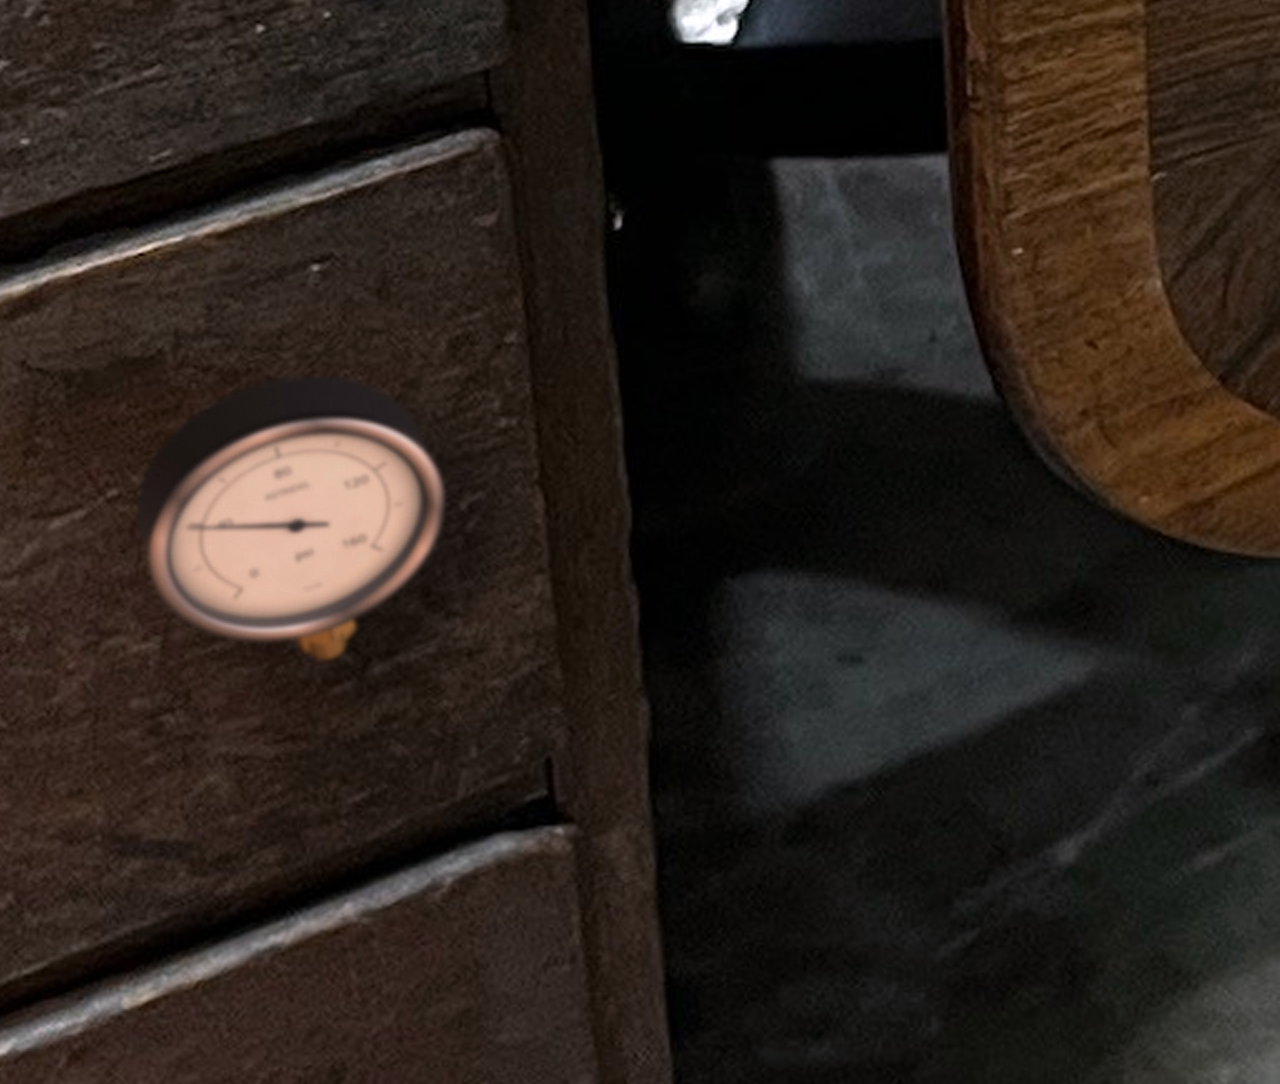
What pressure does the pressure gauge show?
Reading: 40 psi
